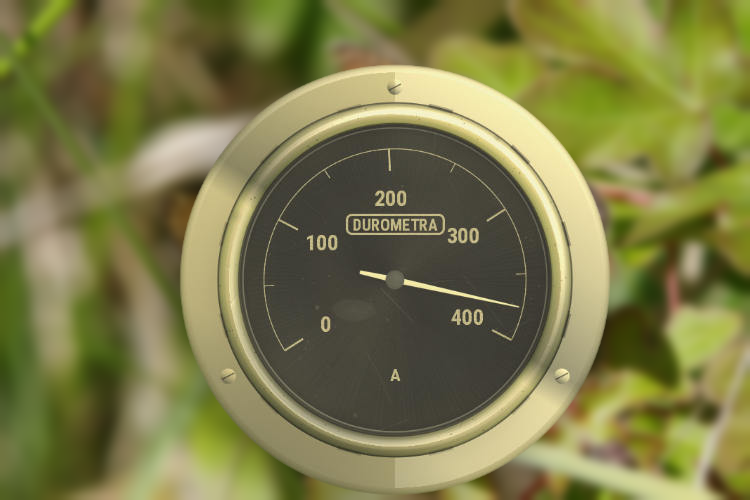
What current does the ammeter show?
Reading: 375 A
